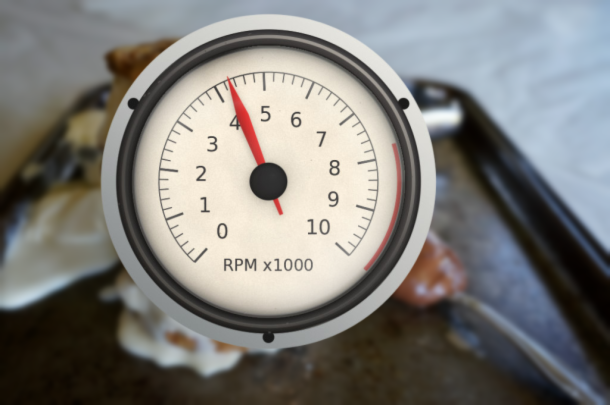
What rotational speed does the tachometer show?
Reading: 4300 rpm
